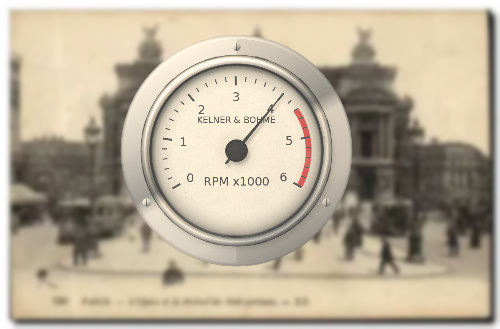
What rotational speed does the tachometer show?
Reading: 4000 rpm
